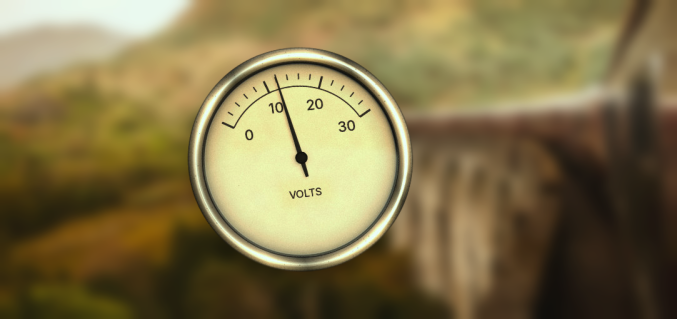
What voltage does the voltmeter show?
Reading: 12 V
